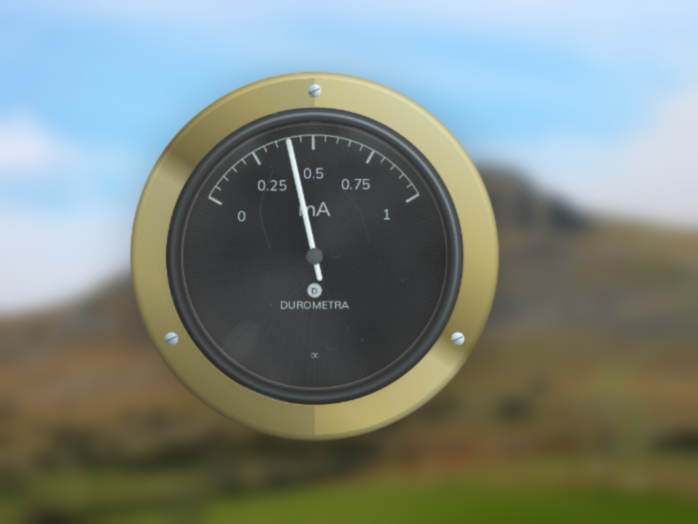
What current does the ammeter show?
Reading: 0.4 mA
